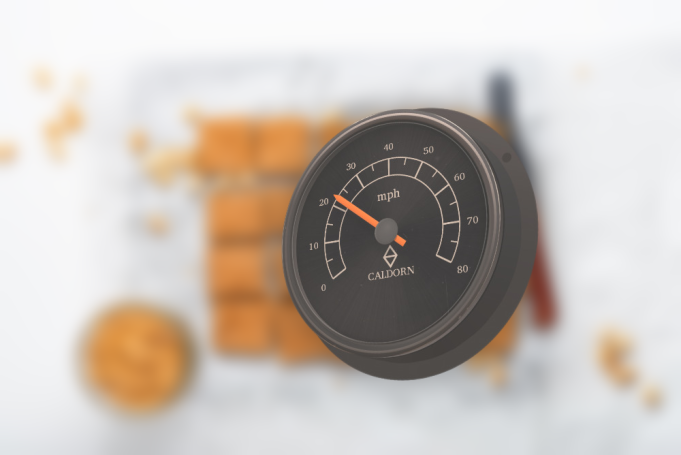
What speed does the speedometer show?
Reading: 22.5 mph
